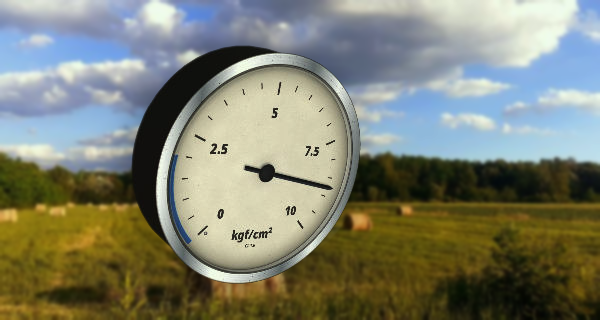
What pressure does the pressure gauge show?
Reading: 8.75 kg/cm²
